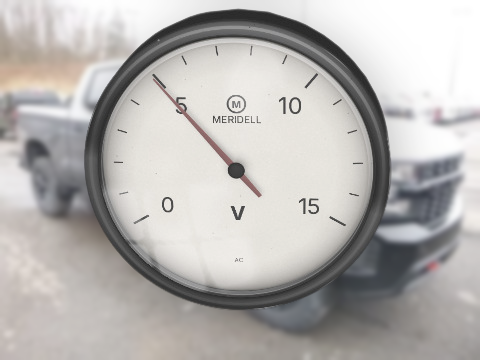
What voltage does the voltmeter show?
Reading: 5 V
